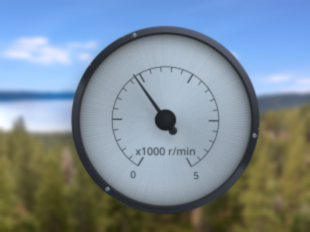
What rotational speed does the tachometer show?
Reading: 1900 rpm
